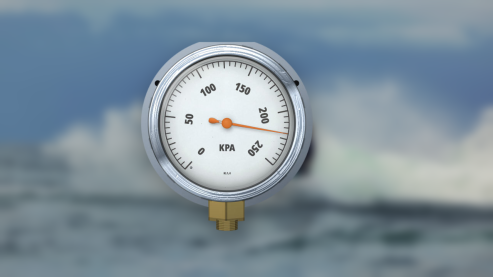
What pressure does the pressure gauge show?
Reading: 220 kPa
